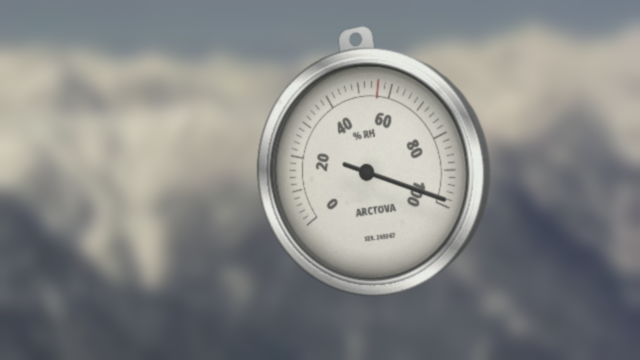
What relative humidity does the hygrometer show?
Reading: 98 %
